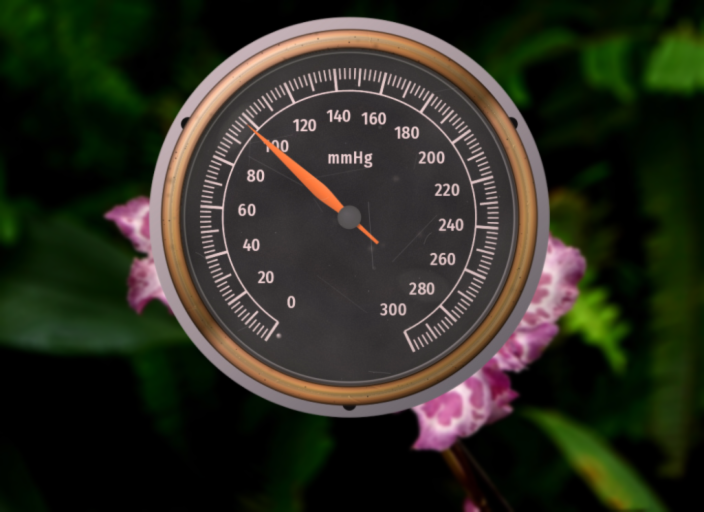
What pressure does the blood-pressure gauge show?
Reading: 98 mmHg
